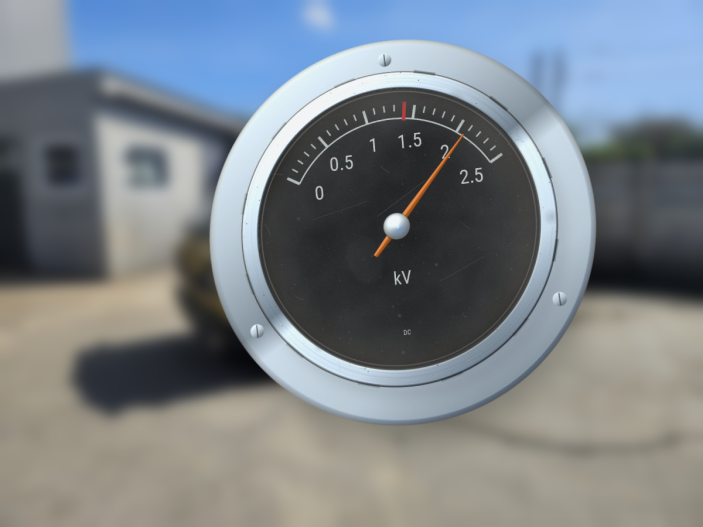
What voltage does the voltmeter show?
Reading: 2.1 kV
